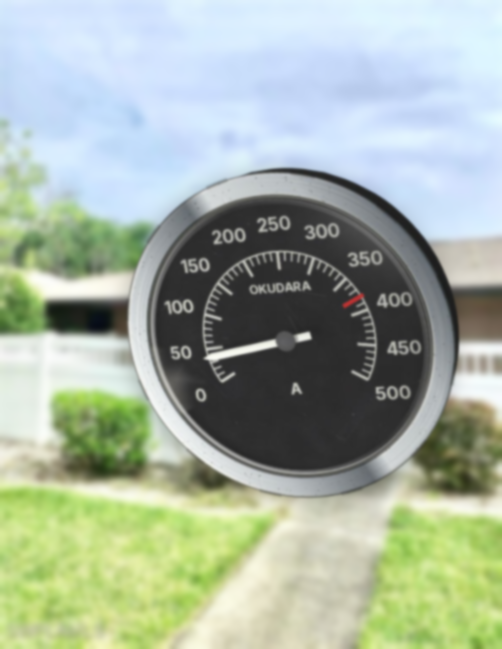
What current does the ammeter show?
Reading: 40 A
